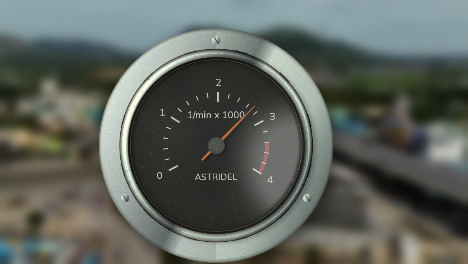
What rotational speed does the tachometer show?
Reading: 2700 rpm
